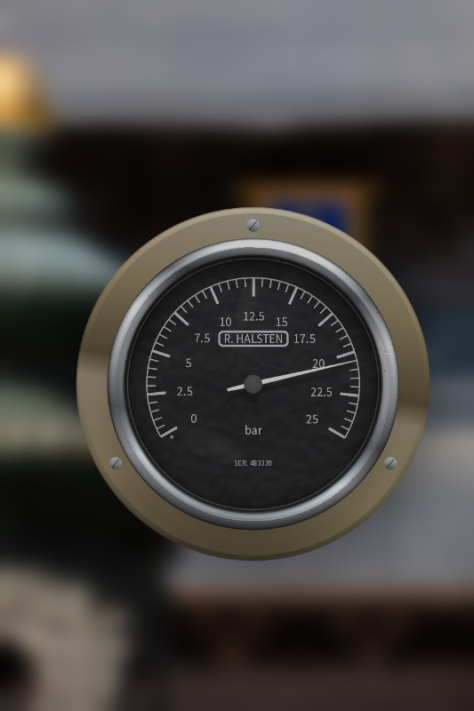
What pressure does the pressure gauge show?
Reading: 20.5 bar
